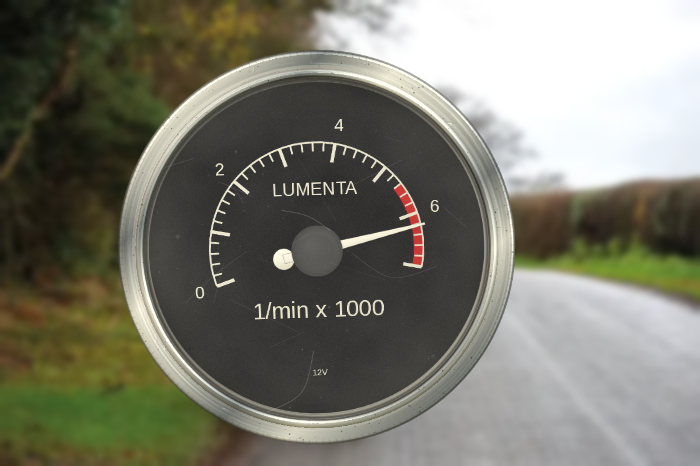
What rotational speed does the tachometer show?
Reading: 6200 rpm
